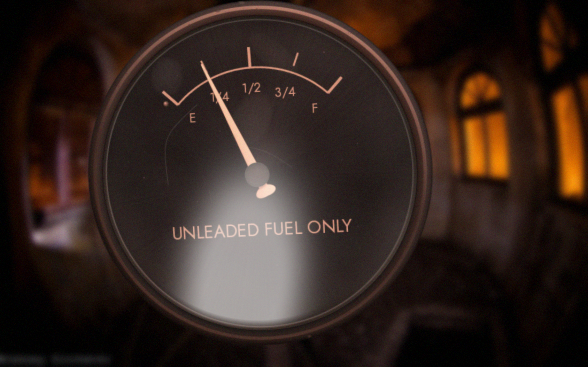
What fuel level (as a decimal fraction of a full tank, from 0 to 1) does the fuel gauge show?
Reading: 0.25
